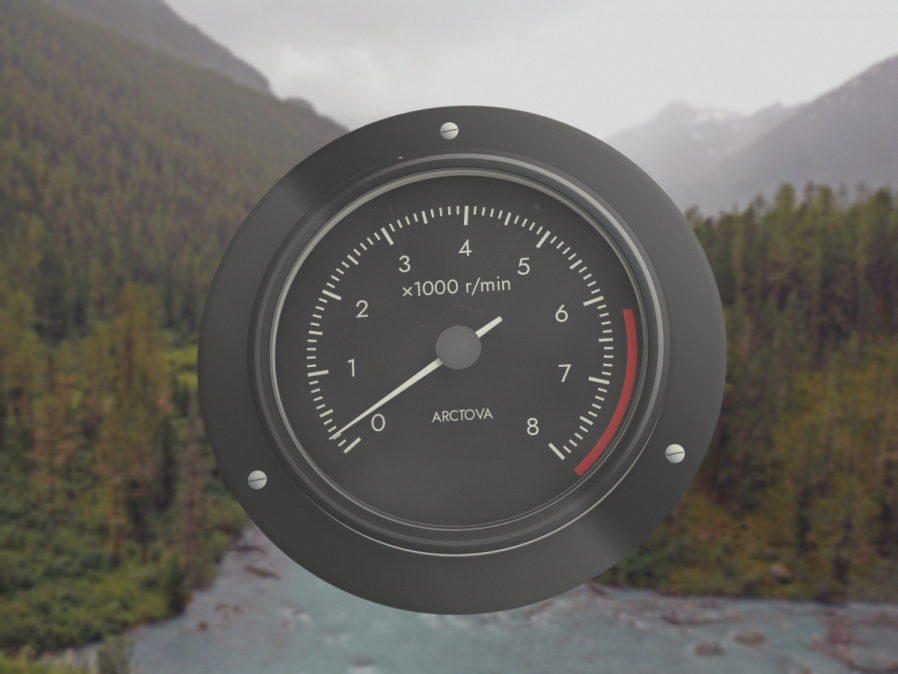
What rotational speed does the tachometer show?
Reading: 200 rpm
